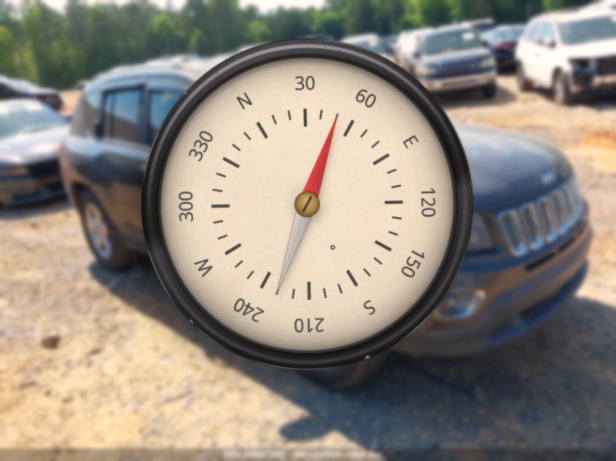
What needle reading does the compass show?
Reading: 50 °
